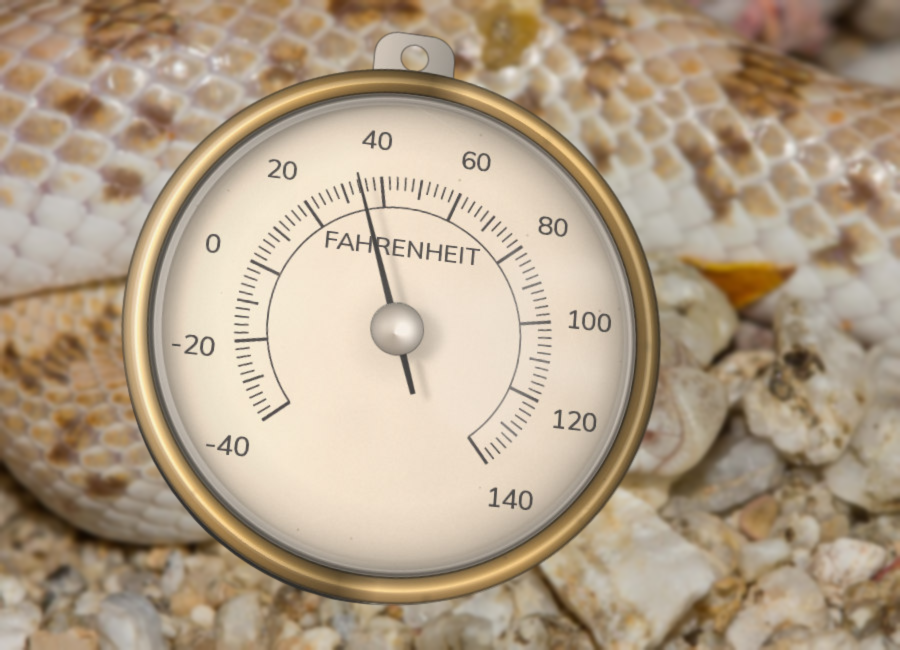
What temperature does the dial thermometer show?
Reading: 34 °F
